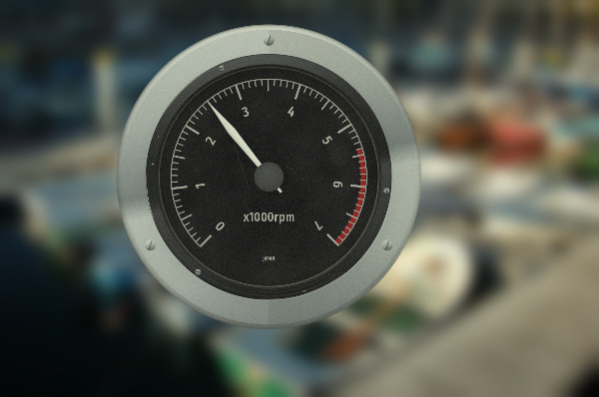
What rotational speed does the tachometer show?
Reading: 2500 rpm
